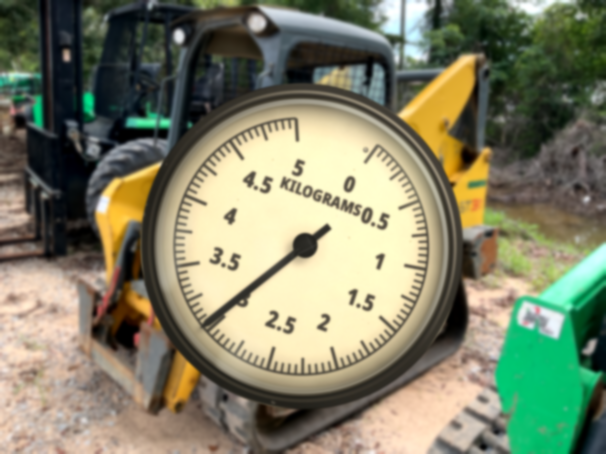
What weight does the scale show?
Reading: 3.05 kg
